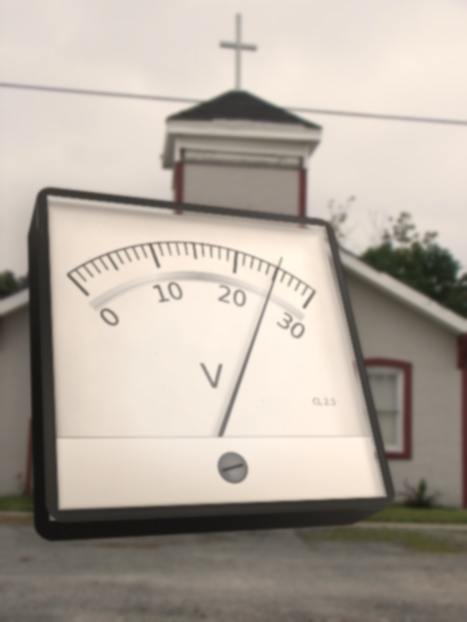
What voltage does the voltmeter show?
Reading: 25 V
